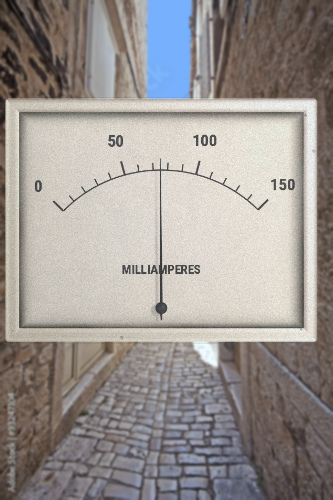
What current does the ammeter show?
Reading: 75 mA
